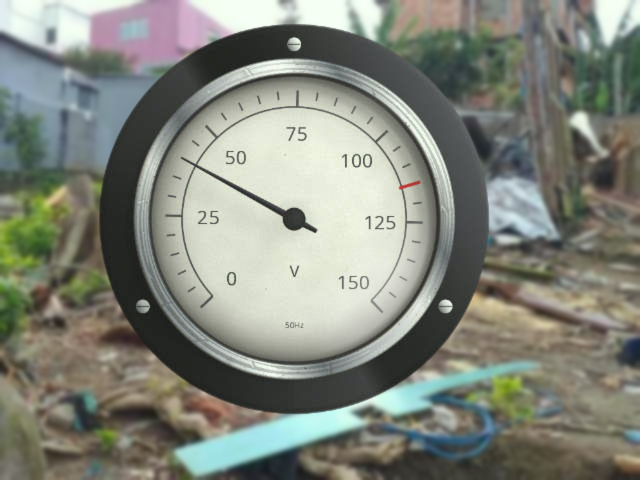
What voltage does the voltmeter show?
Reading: 40 V
